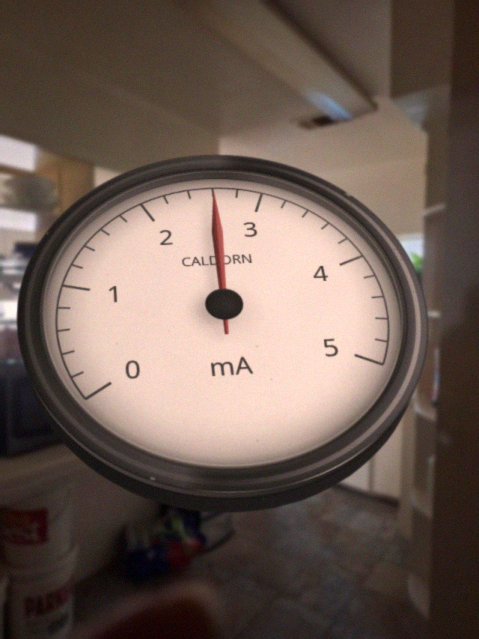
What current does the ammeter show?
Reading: 2.6 mA
